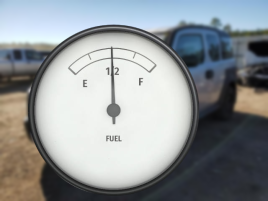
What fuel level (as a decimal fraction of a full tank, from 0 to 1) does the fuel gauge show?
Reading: 0.5
